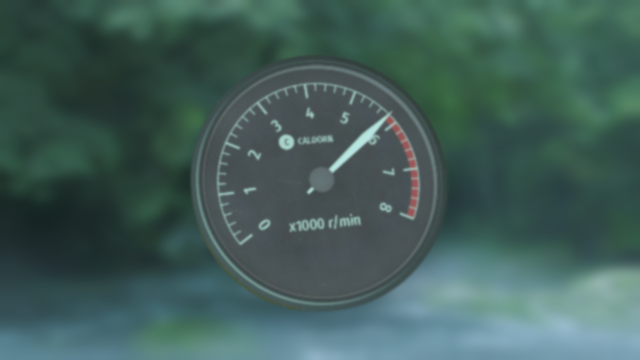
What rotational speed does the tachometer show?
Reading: 5800 rpm
